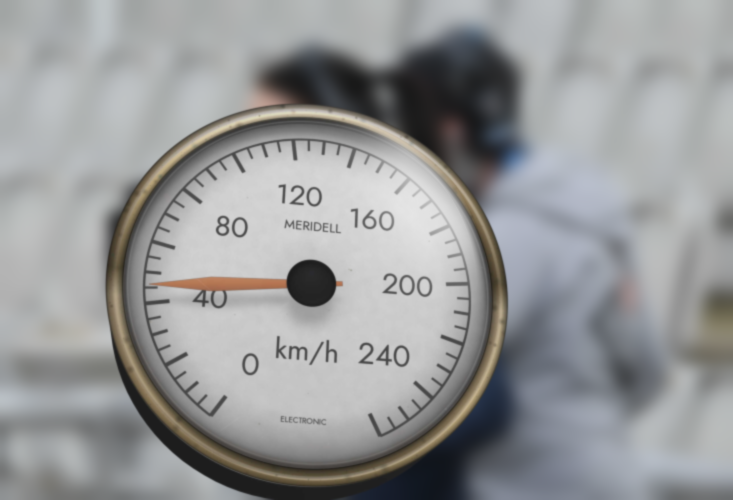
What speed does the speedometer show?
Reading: 45 km/h
